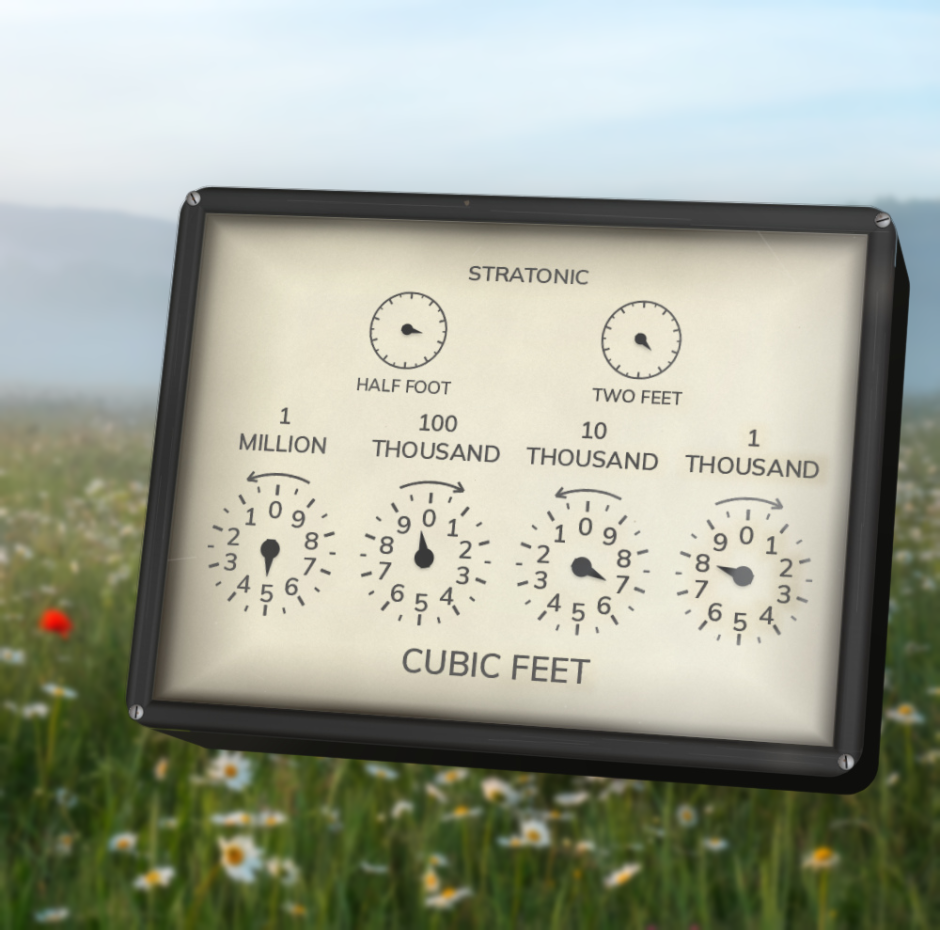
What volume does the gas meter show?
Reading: 496800 ft³
